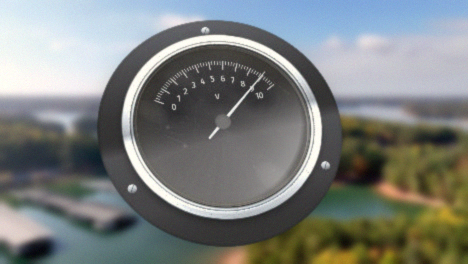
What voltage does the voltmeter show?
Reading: 9 V
